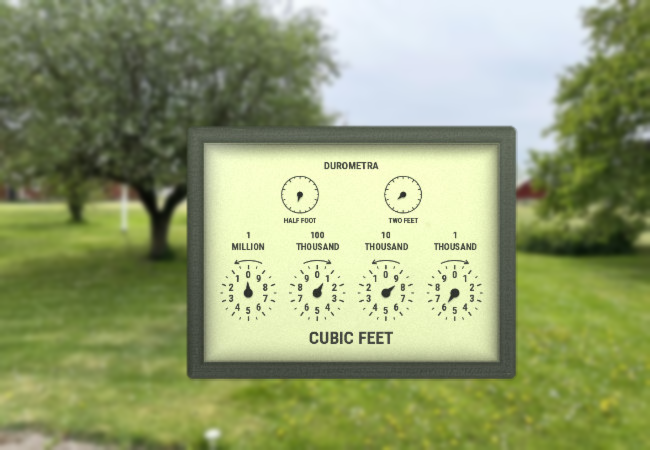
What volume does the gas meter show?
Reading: 8600 ft³
